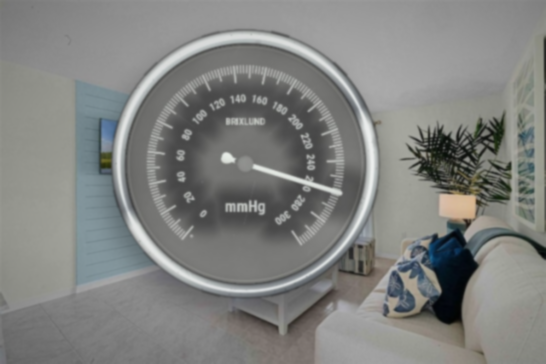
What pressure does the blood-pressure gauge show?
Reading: 260 mmHg
